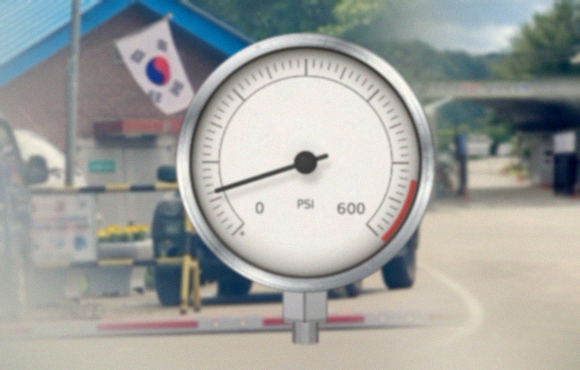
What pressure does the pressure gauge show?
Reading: 60 psi
